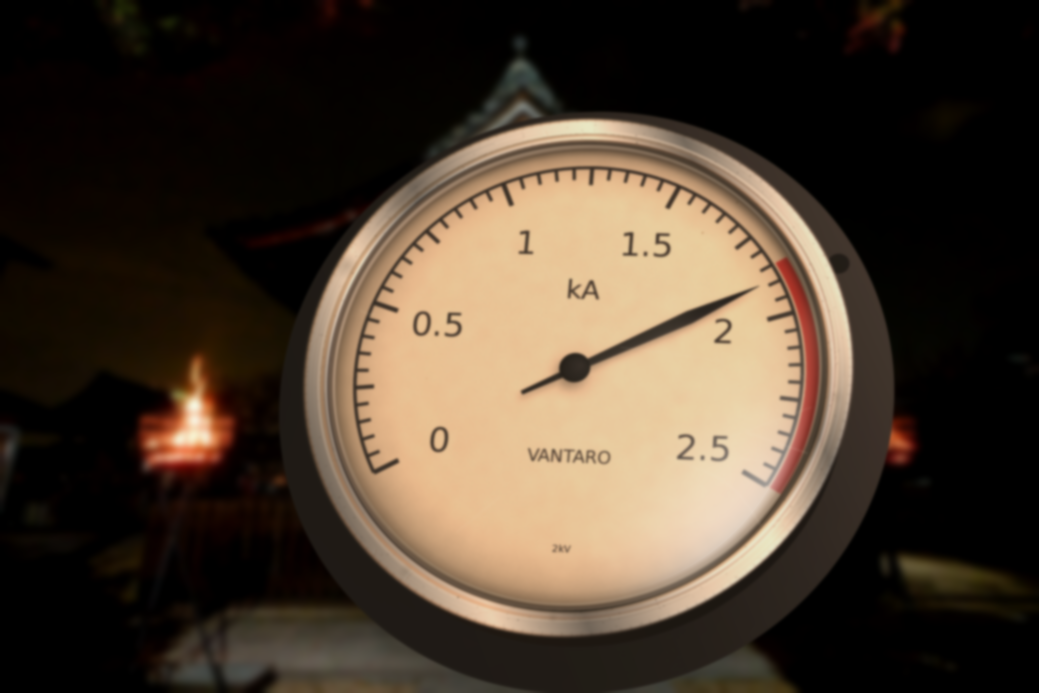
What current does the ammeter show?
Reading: 1.9 kA
